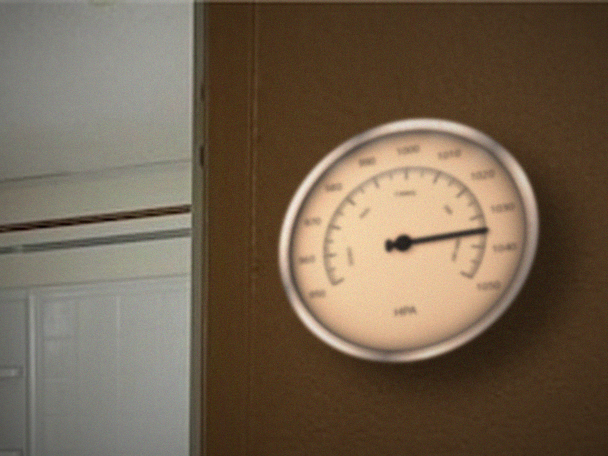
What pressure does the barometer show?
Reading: 1035 hPa
